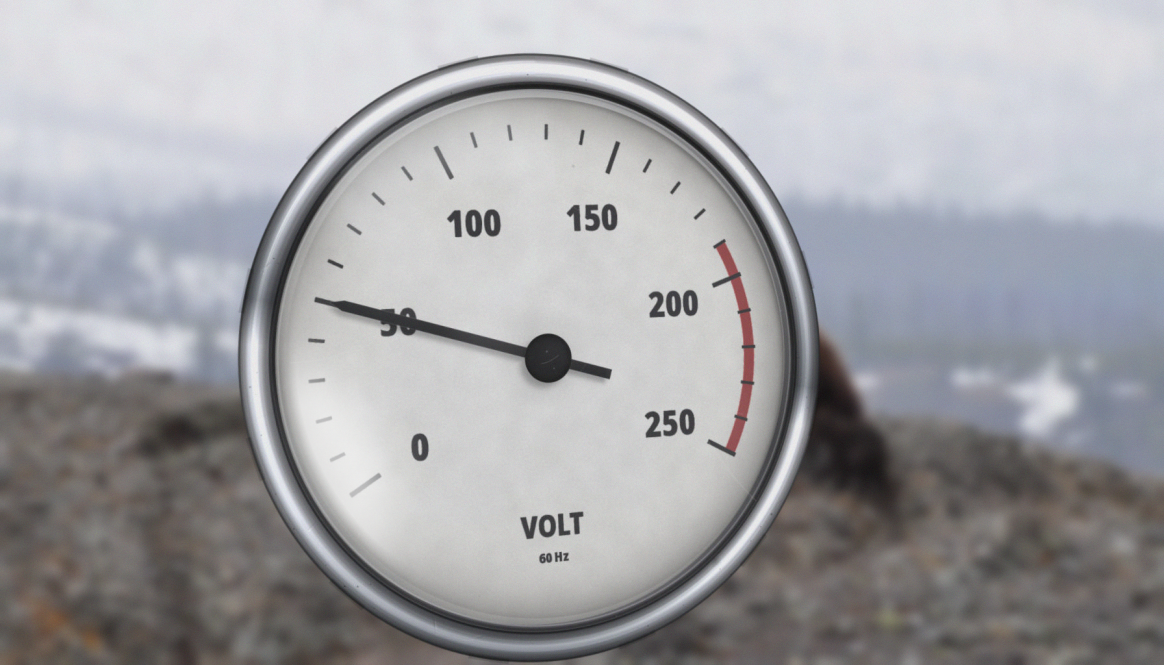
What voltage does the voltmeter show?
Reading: 50 V
